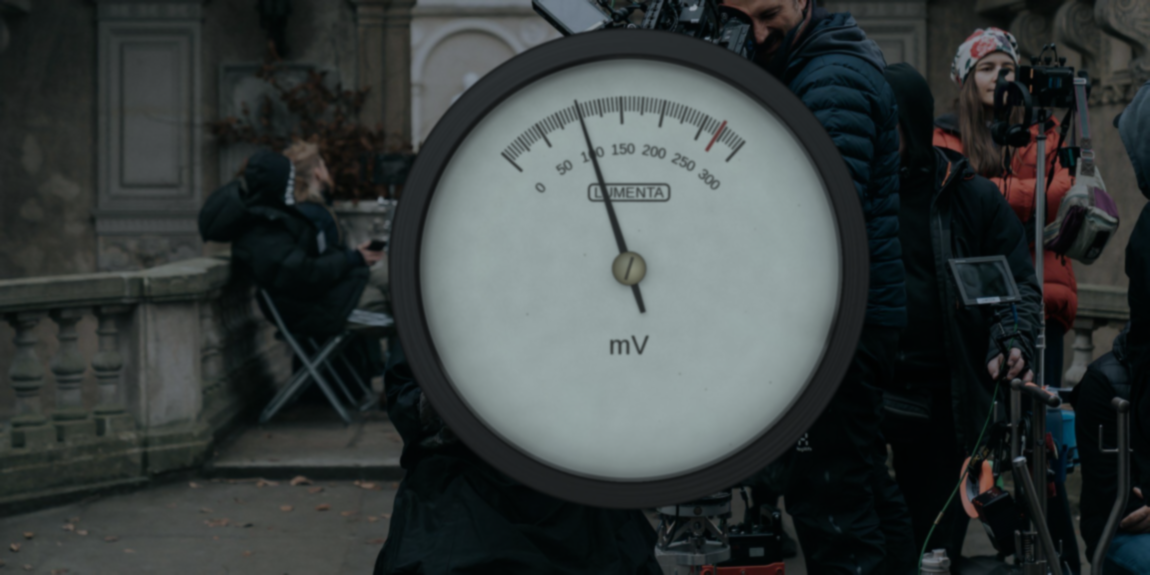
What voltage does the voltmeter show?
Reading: 100 mV
